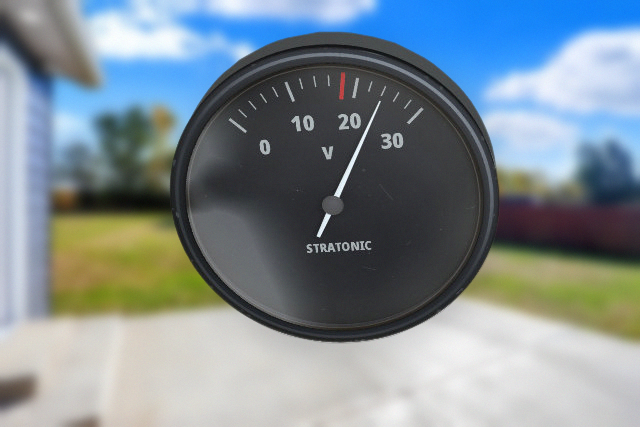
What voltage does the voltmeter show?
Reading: 24 V
